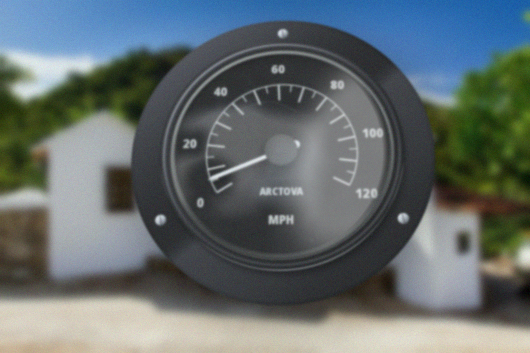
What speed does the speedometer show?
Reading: 5 mph
